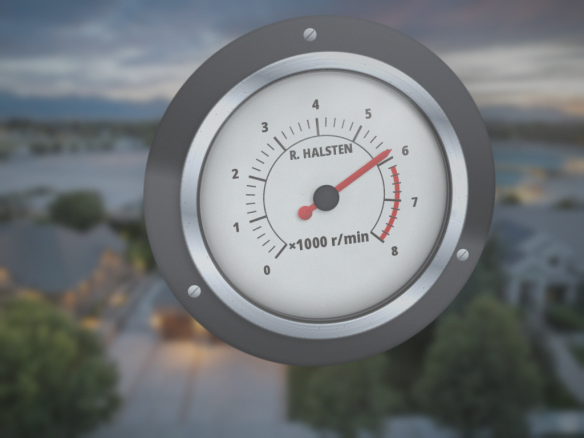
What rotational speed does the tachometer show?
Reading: 5800 rpm
